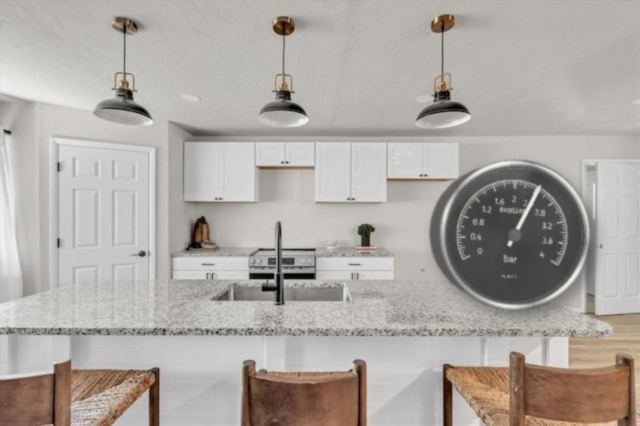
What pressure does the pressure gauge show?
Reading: 2.4 bar
